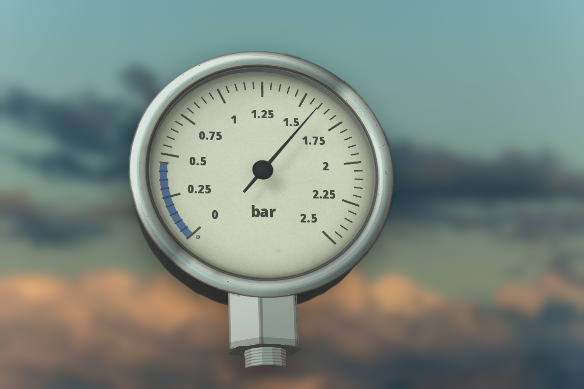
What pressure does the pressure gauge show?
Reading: 1.6 bar
